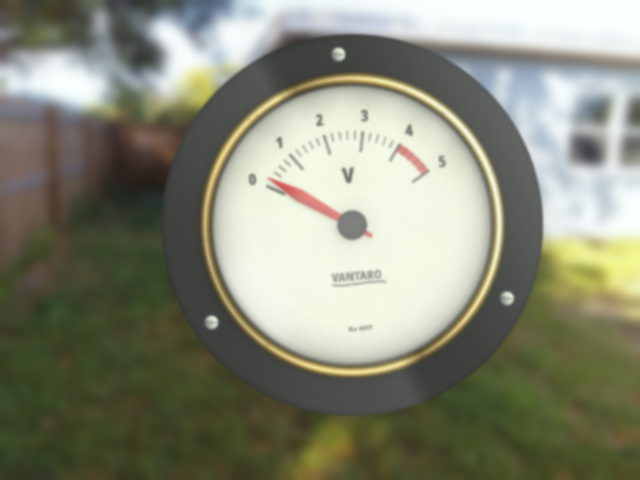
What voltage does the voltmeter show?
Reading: 0.2 V
